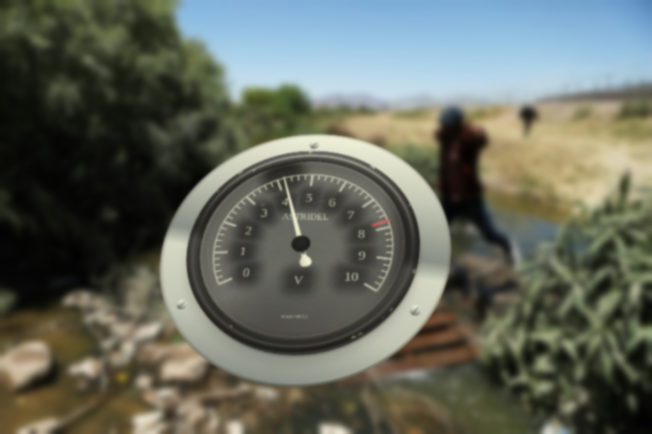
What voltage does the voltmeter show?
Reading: 4.2 V
